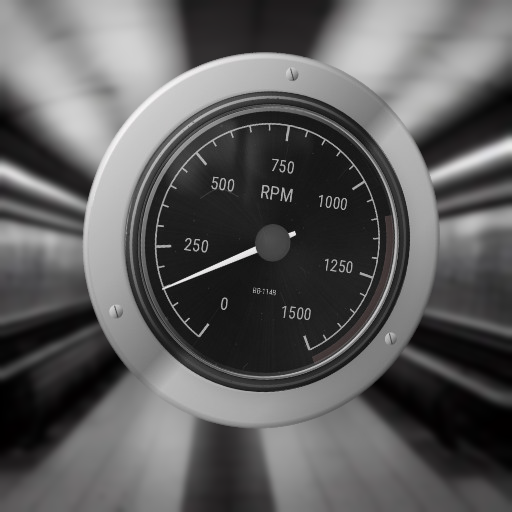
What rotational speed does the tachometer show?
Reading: 150 rpm
